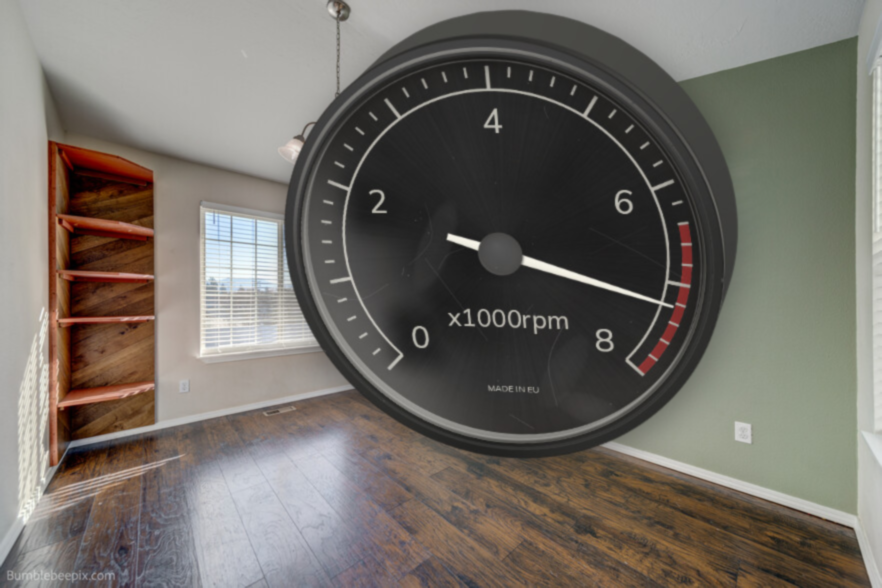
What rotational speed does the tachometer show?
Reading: 7200 rpm
